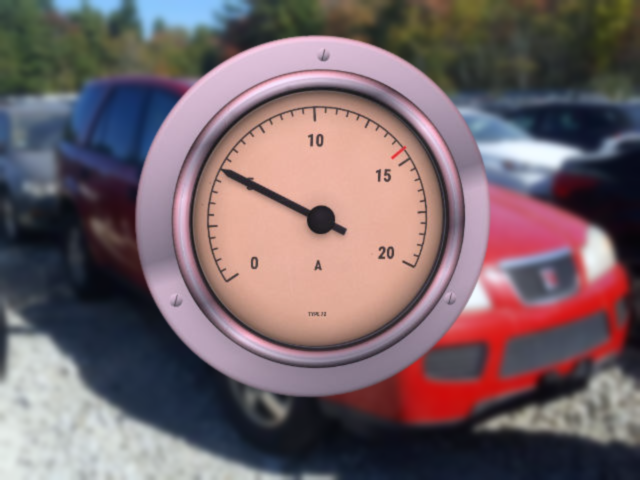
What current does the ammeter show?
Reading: 5 A
